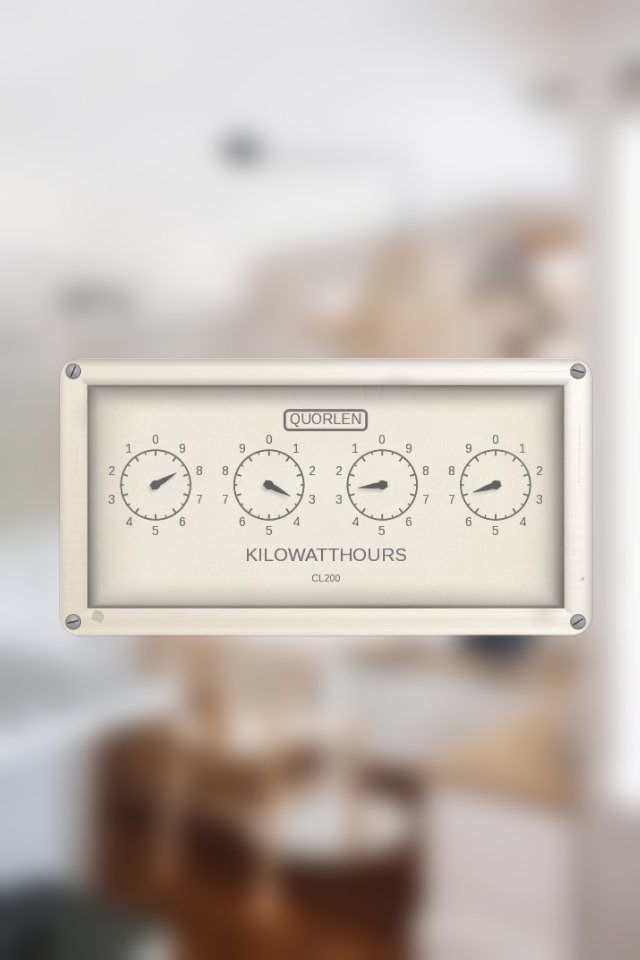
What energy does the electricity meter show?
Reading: 8327 kWh
